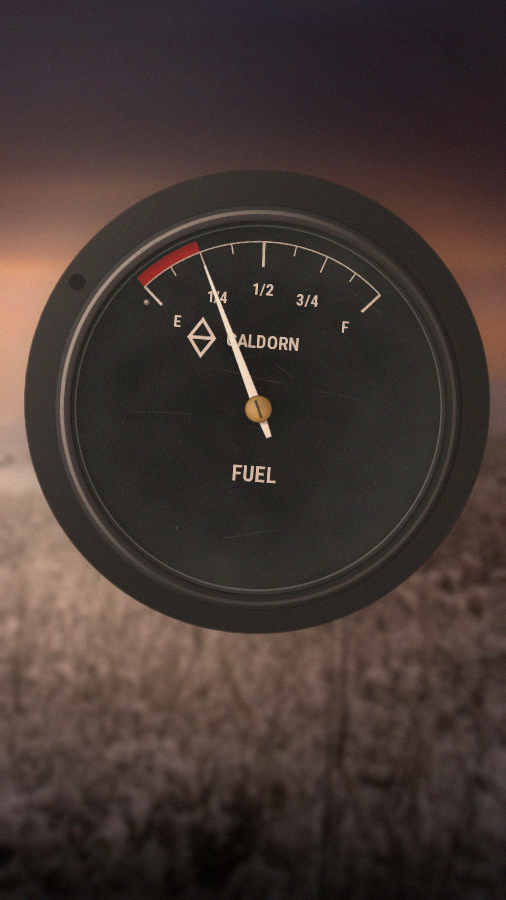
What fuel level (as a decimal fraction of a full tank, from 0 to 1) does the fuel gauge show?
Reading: 0.25
